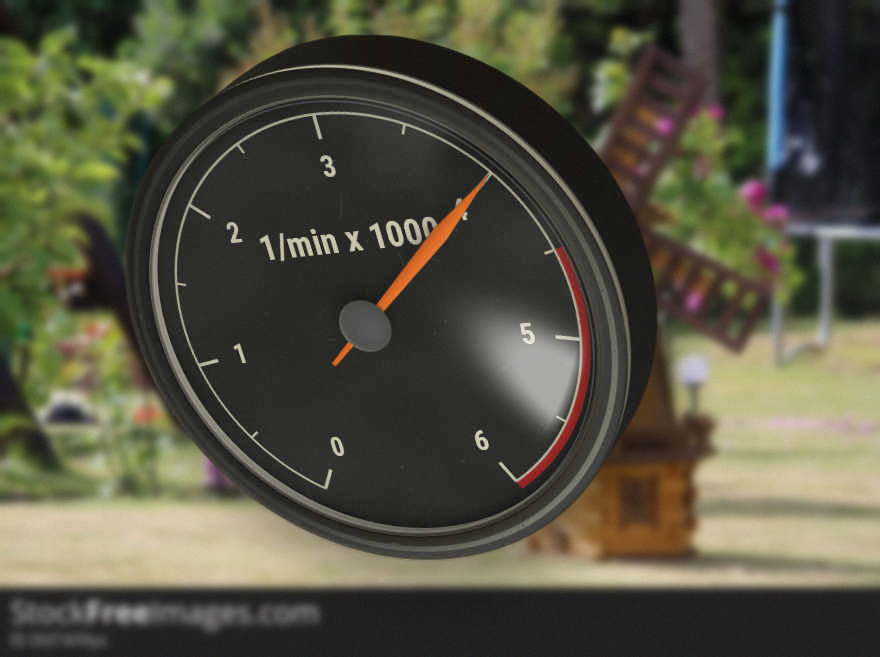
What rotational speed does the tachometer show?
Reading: 4000 rpm
